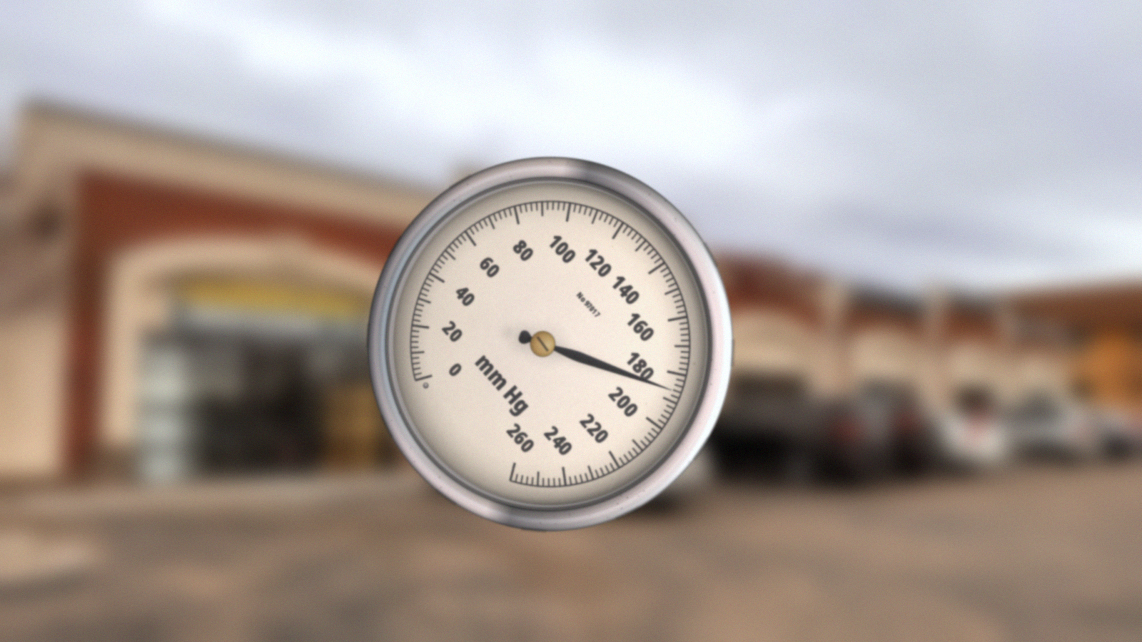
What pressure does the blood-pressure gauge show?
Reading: 186 mmHg
